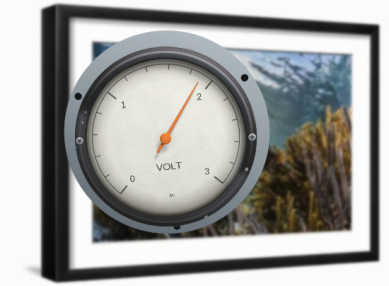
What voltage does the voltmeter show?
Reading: 1.9 V
